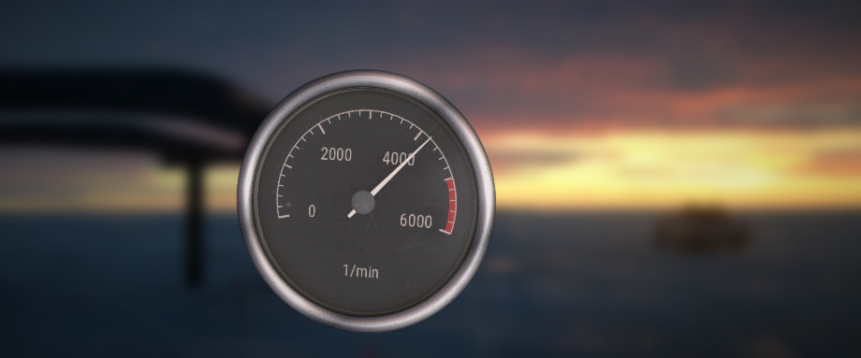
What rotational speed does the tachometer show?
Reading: 4200 rpm
